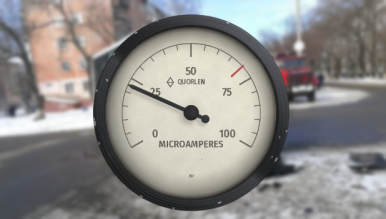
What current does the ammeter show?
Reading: 22.5 µA
